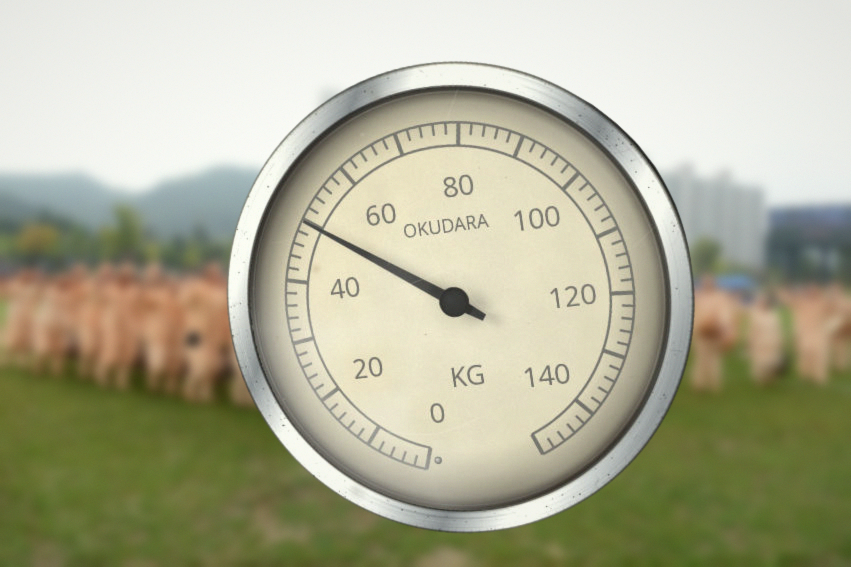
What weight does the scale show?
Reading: 50 kg
